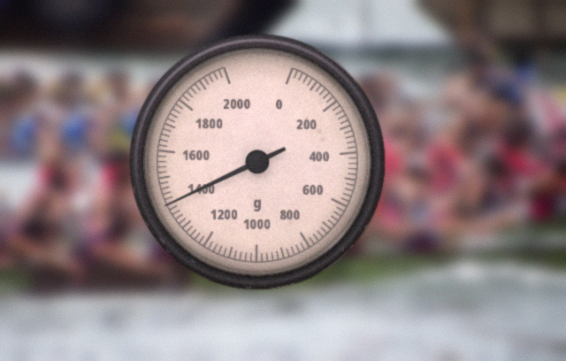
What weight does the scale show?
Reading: 1400 g
